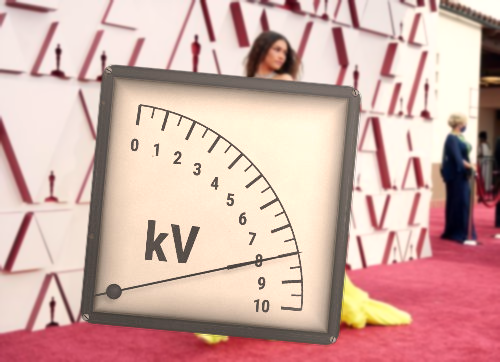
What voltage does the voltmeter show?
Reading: 8 kV
